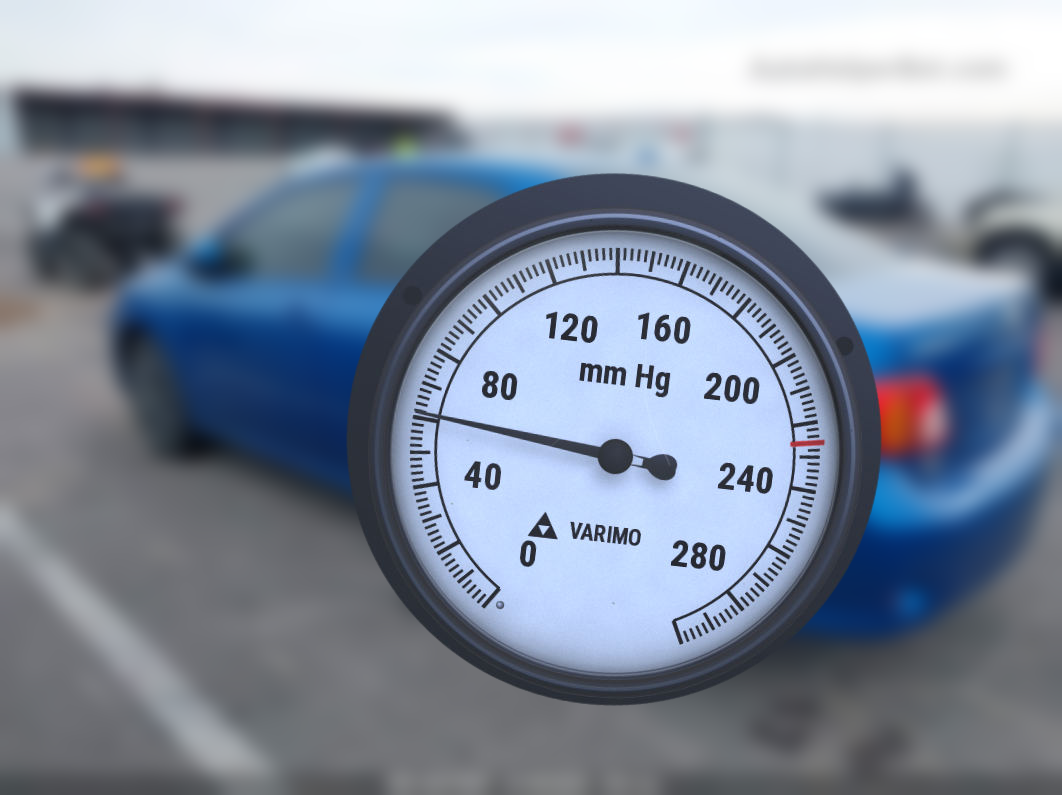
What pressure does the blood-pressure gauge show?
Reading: 62 mmHg
